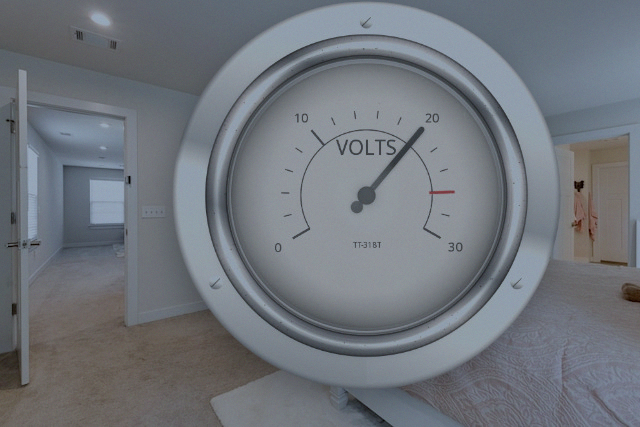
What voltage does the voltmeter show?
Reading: 20 V
